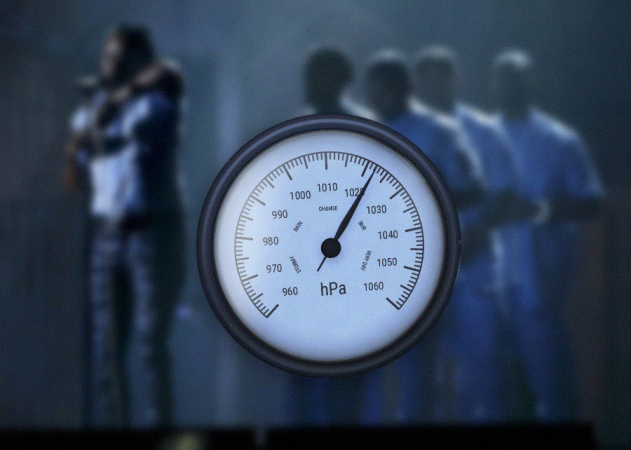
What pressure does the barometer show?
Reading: 1022 hPa
